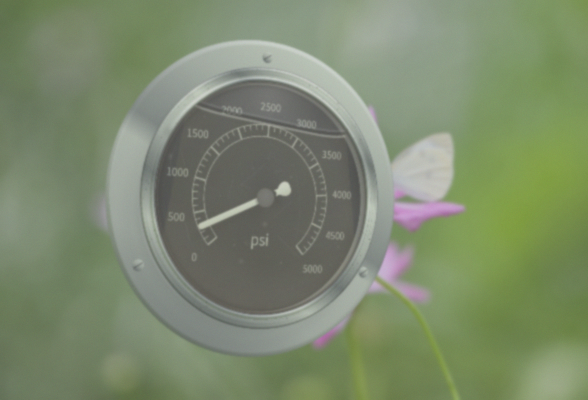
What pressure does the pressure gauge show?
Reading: 300 psi
